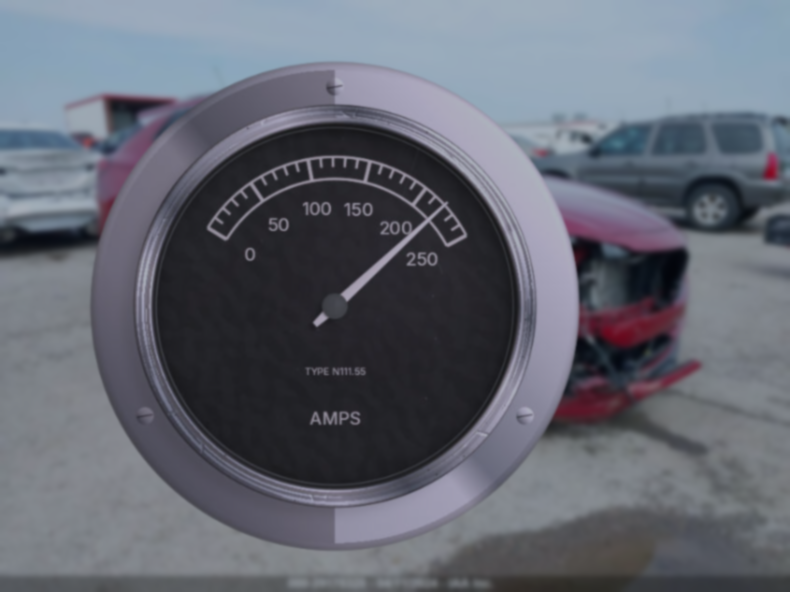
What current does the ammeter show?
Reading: 220 A
